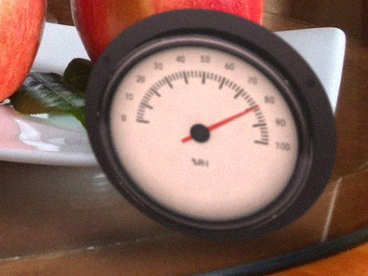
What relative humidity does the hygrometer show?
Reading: 80 %
